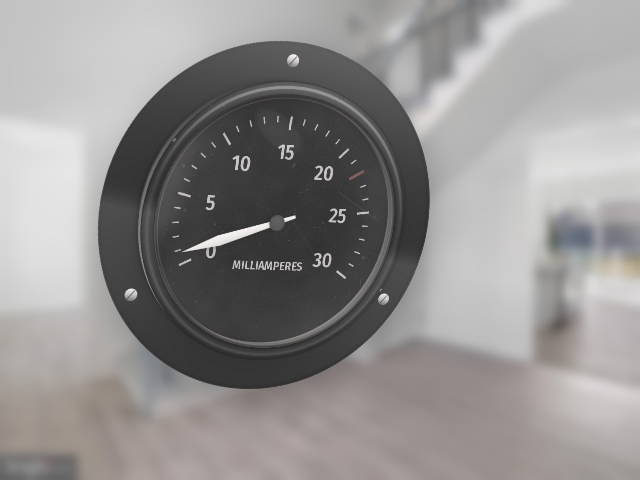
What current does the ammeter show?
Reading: 1 mA
